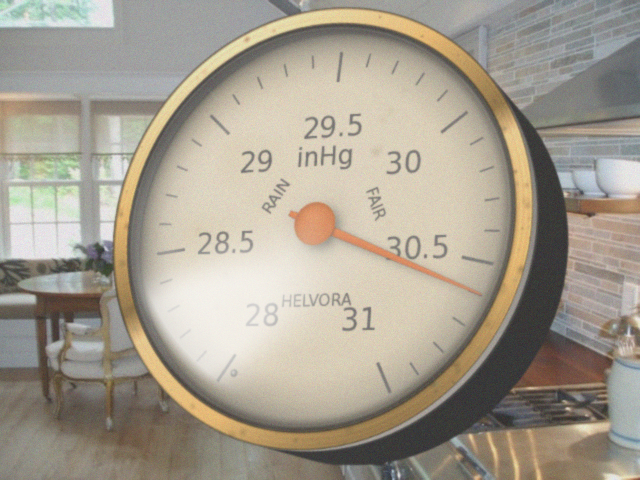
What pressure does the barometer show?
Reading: 30.6 inHg
